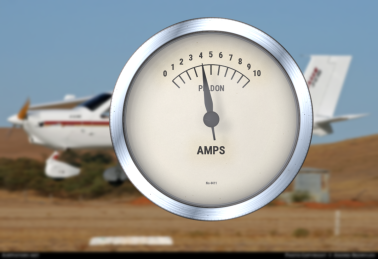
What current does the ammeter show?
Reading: 4 A
